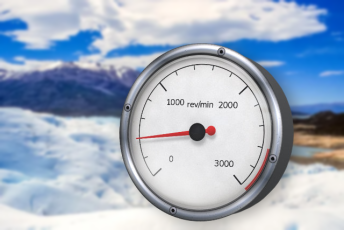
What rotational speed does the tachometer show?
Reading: 400 rpm
